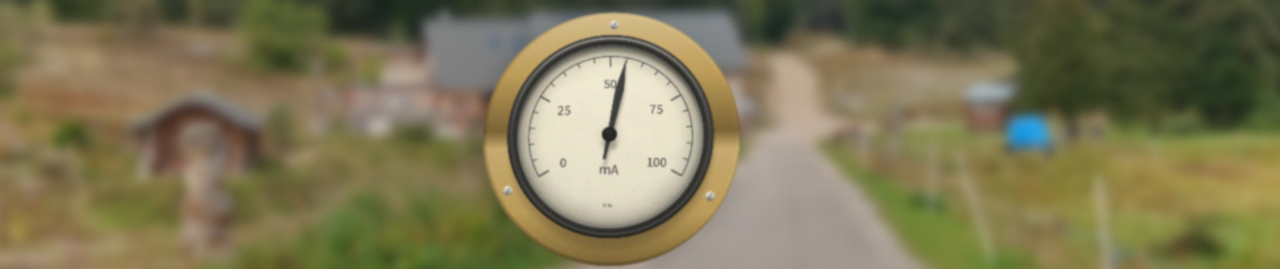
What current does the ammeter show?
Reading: 55 mA
